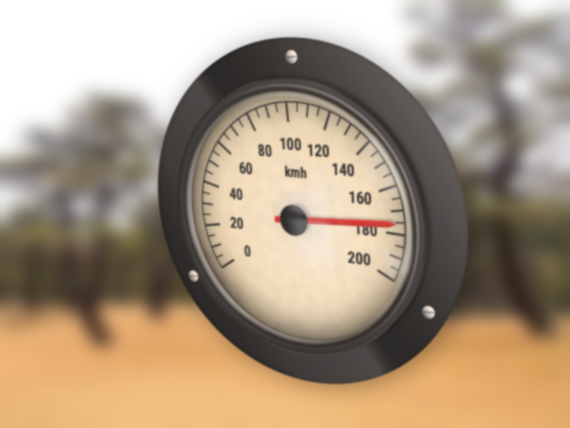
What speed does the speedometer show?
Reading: 175 km/h
